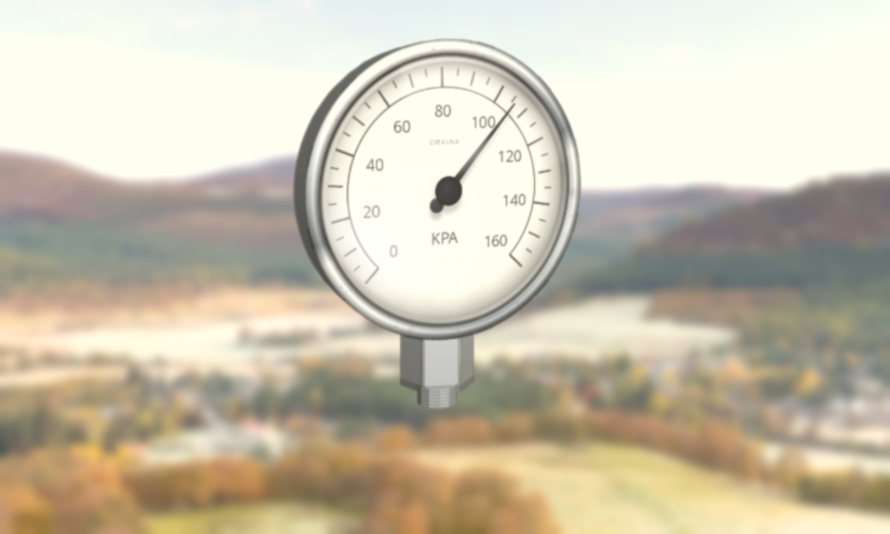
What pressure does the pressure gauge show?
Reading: 105 kPa
